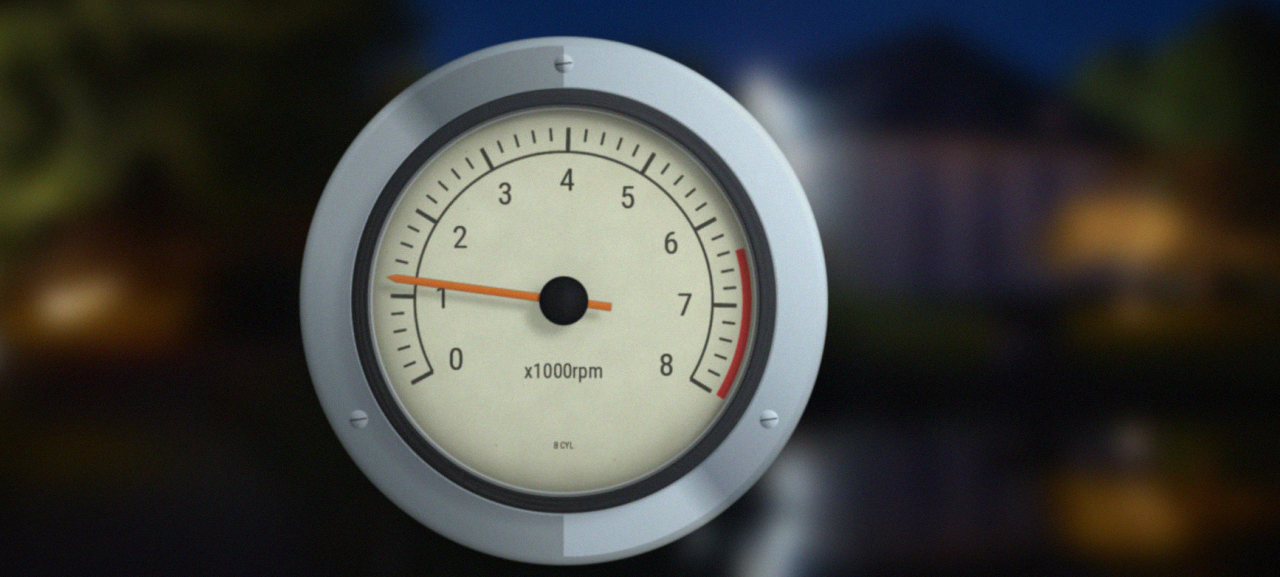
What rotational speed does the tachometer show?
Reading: 1200 rpm
